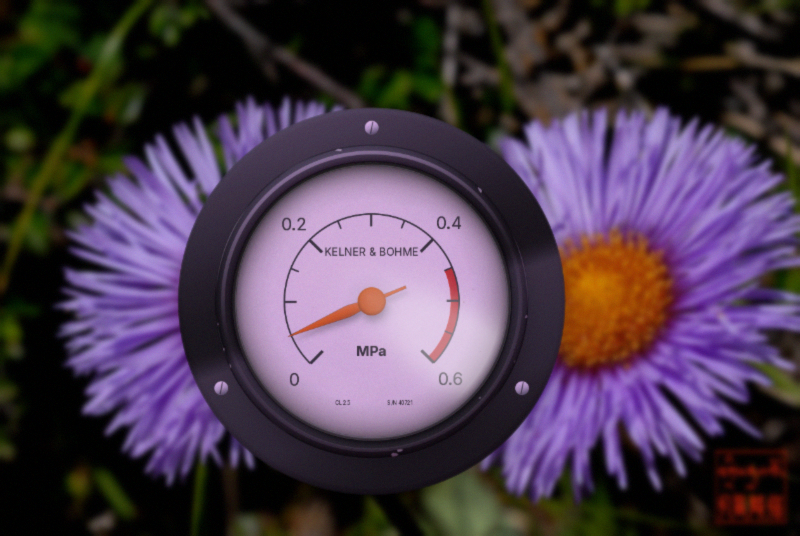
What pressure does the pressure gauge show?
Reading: 0.05 MPa
